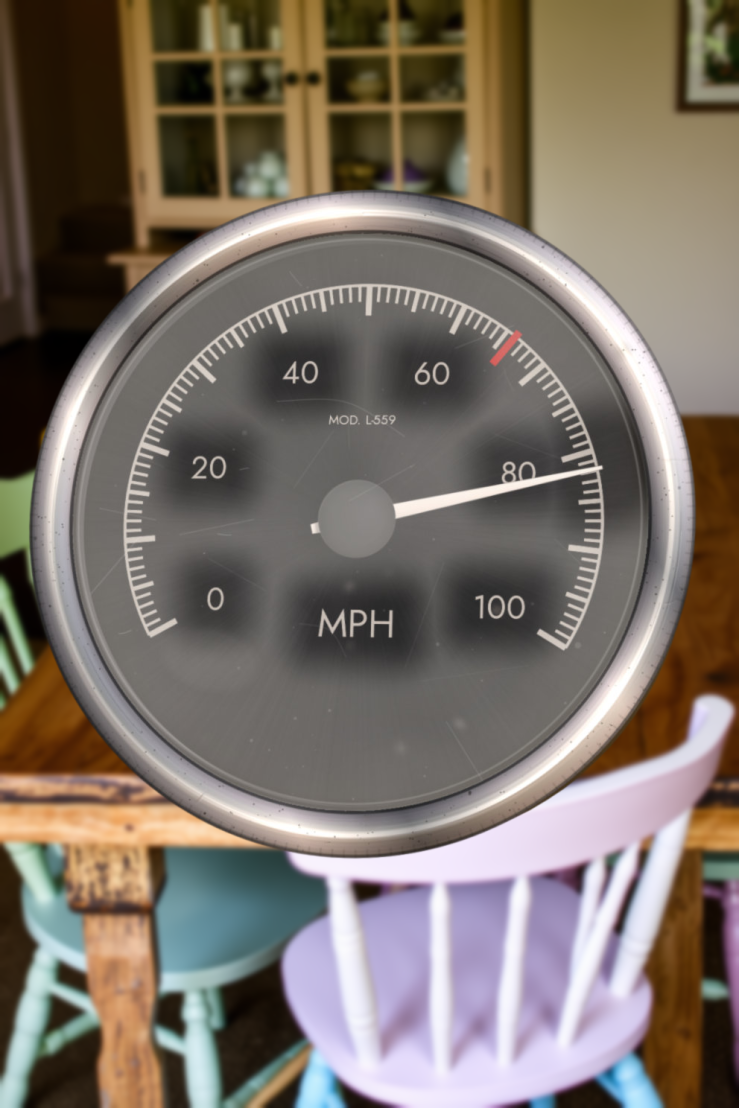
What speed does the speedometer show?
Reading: 82 mph
